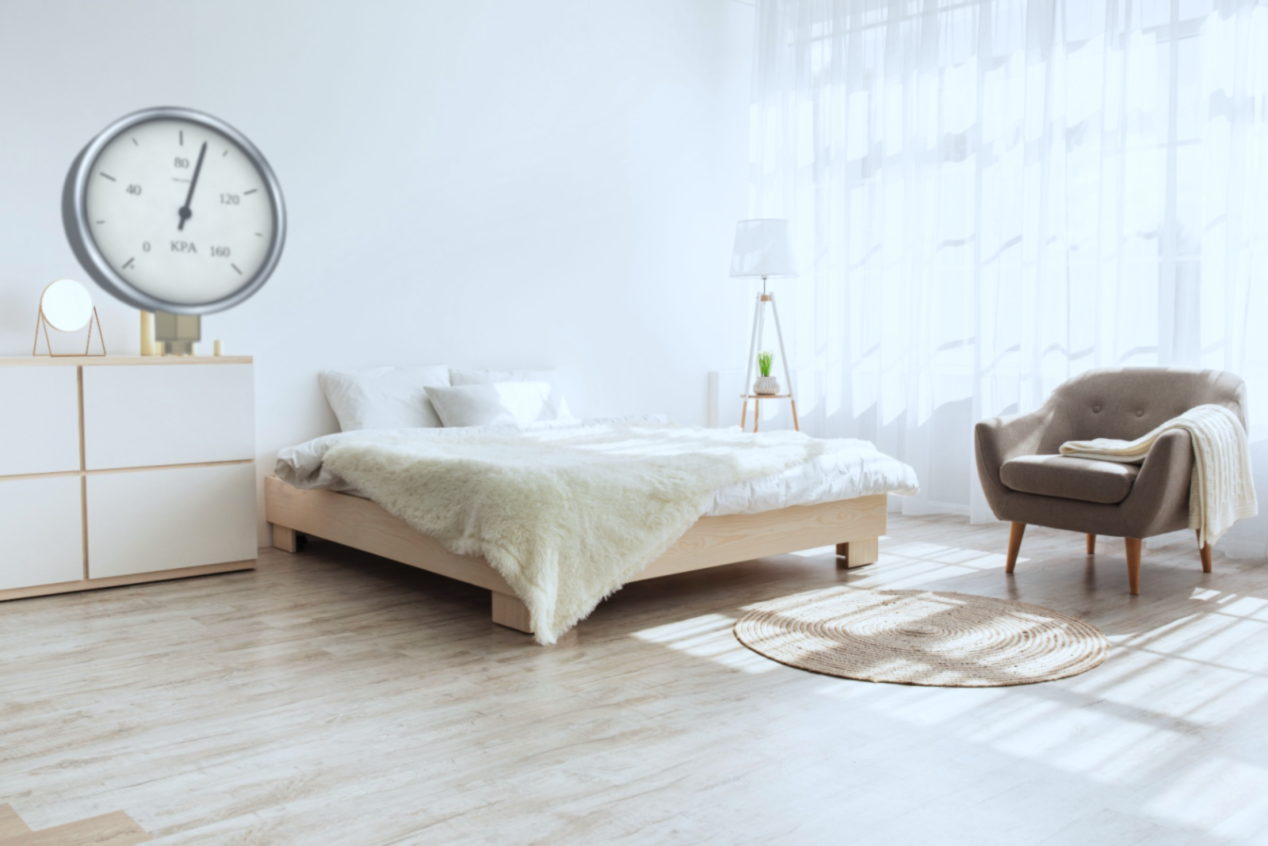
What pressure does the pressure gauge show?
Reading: 90 kPa
